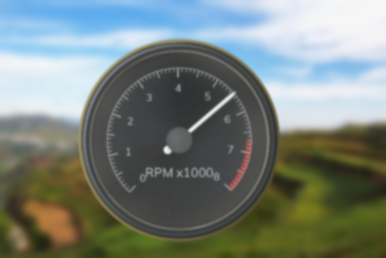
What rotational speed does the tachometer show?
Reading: 5500 rpm
